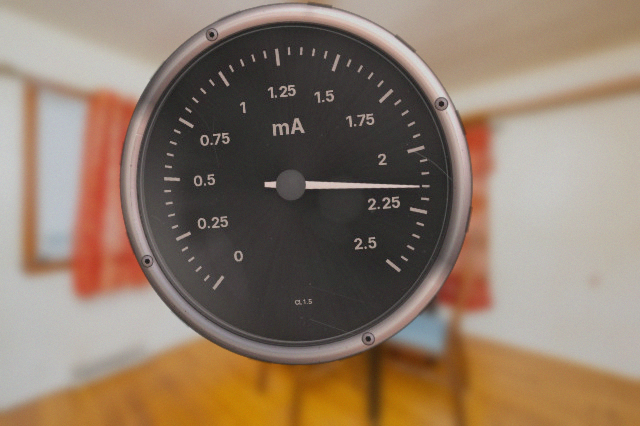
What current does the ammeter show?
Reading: 2.15 mA
